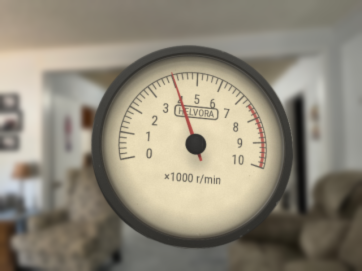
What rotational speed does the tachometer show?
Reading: 4000 rpm
